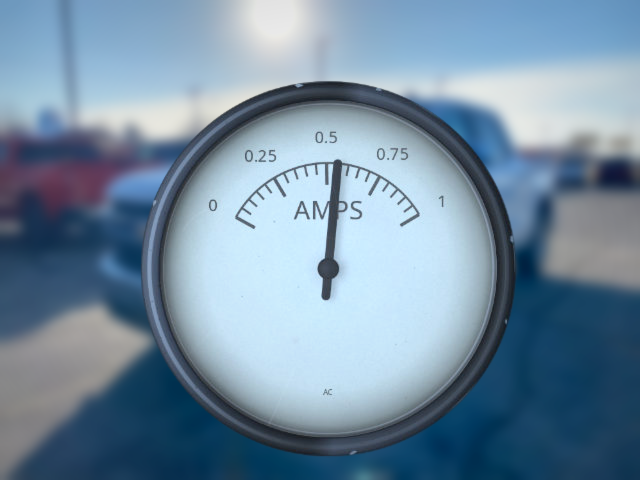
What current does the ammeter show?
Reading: 0.55 A
